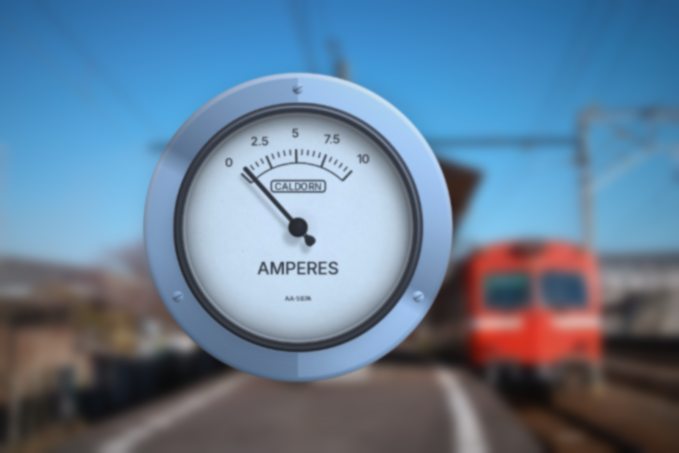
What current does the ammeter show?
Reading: 0.5 A
